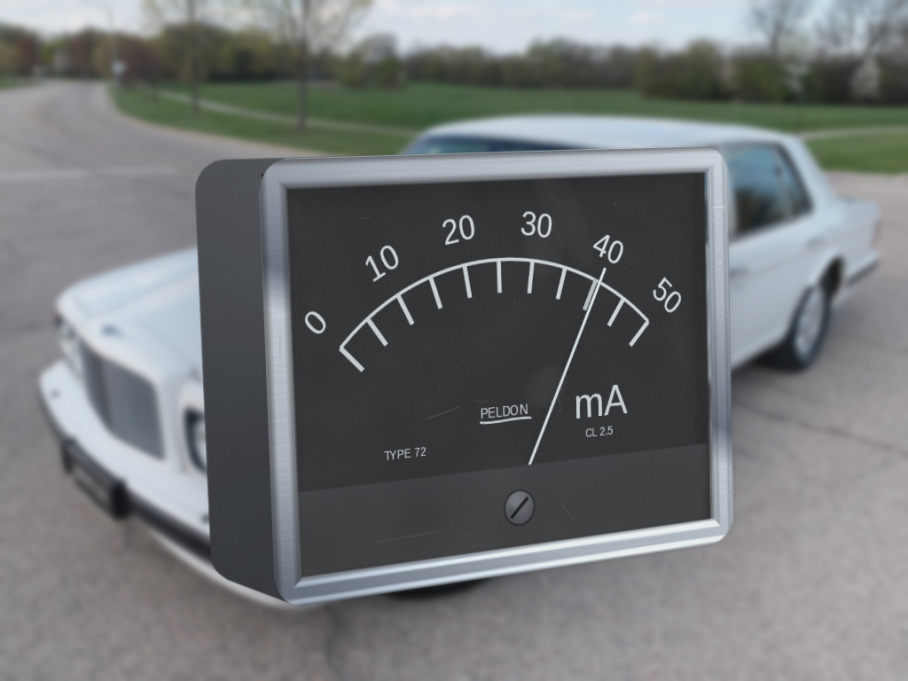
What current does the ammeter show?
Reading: 40 mA
